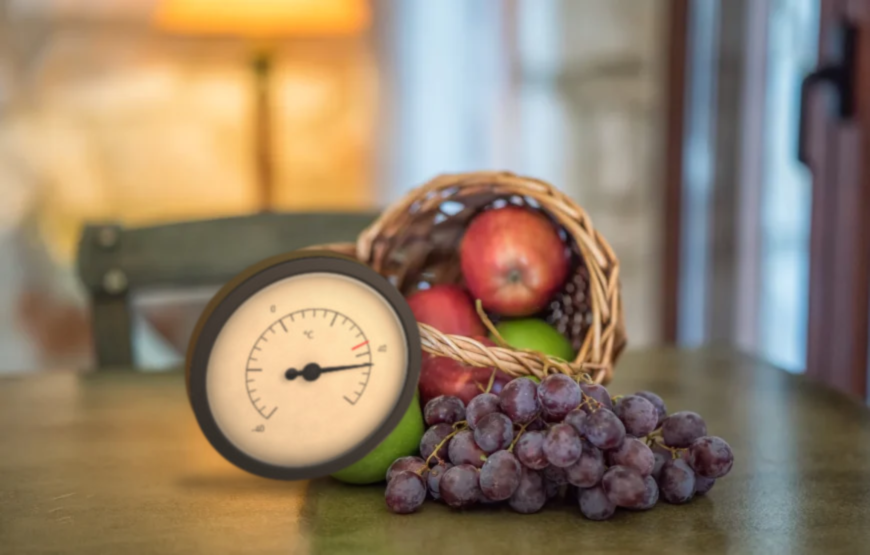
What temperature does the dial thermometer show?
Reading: 44 °C
